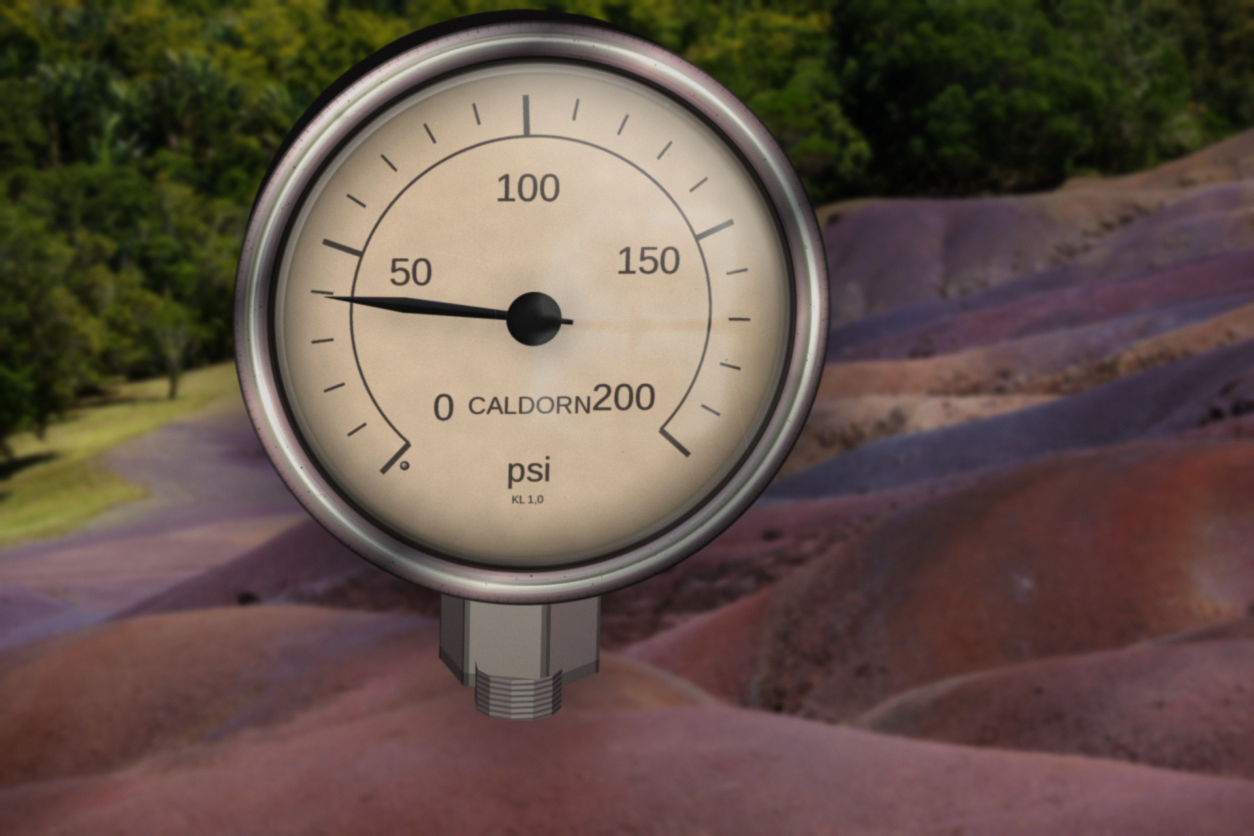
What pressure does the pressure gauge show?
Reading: 40 psi
